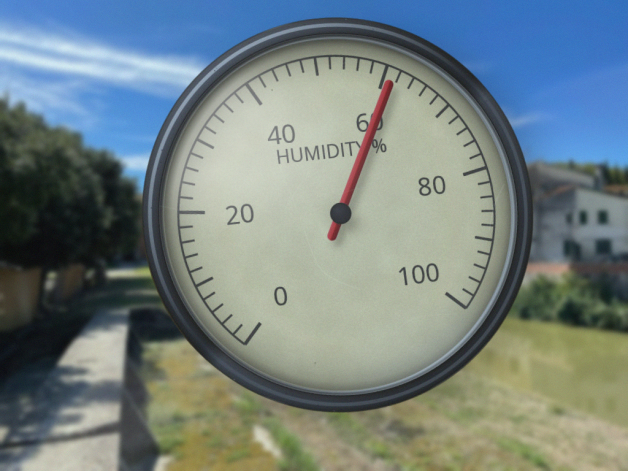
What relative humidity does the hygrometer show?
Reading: 61 %
